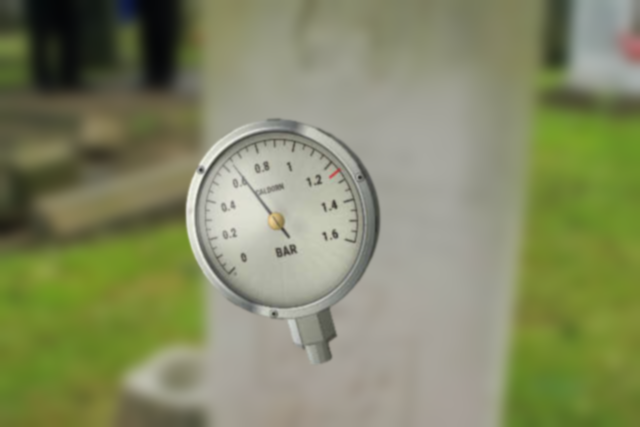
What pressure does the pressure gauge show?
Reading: 0.65 bar
